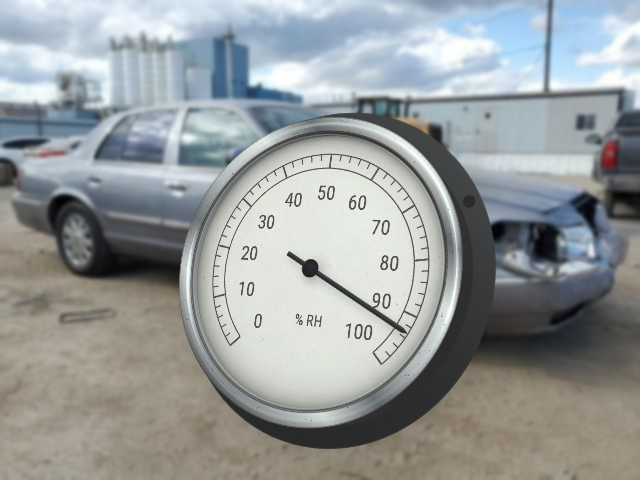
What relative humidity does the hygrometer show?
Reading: 93 %
